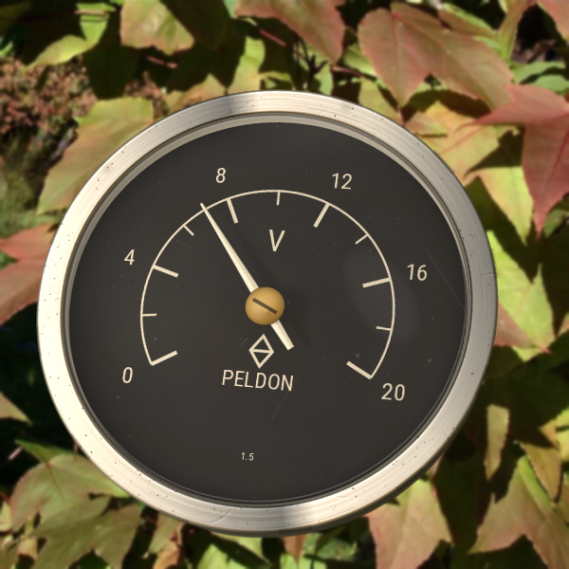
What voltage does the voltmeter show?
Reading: 7 V
